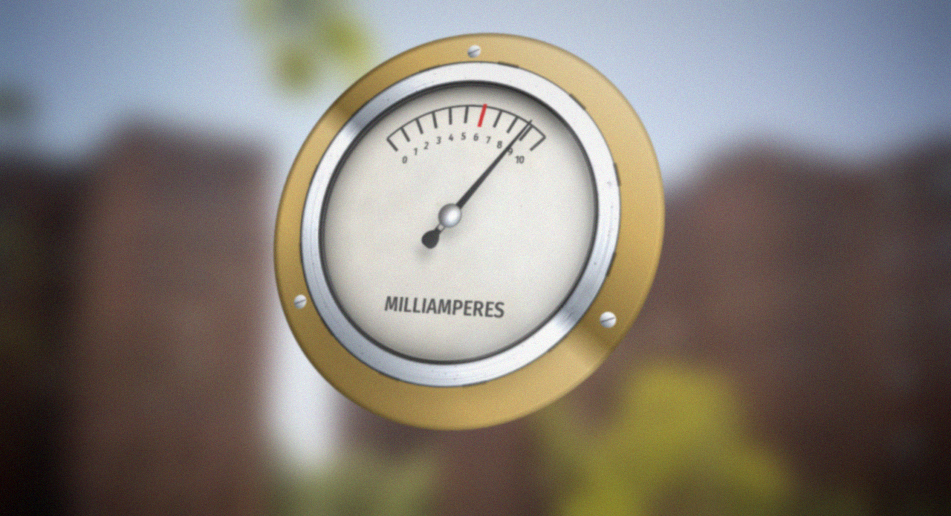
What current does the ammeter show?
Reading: 9 mA
